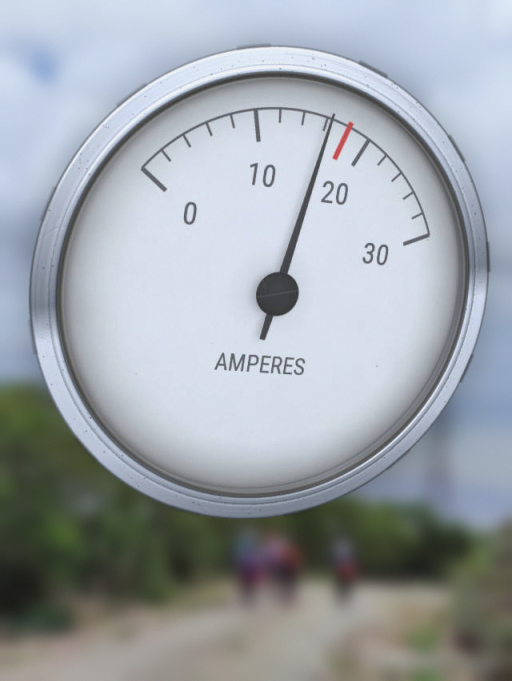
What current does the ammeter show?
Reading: 16 A
